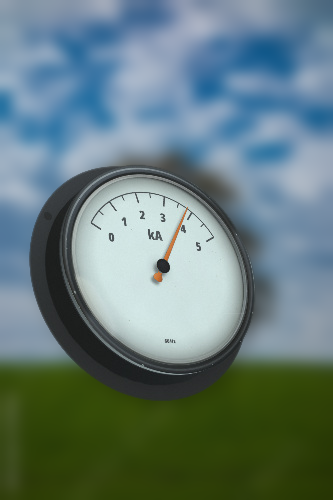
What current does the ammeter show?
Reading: 3.75 kA
